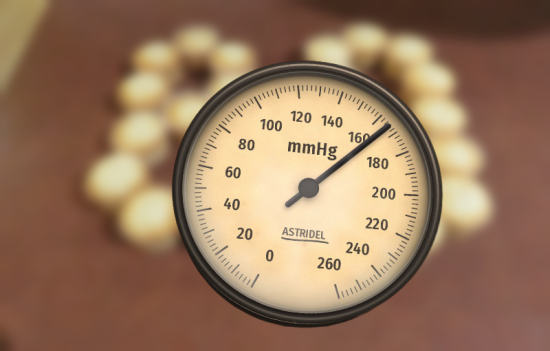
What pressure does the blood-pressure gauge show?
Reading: 166 mmHg
